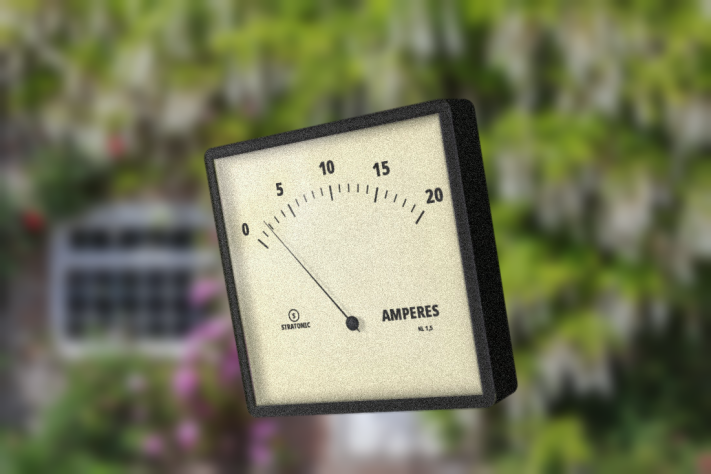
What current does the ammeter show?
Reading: 2 A
